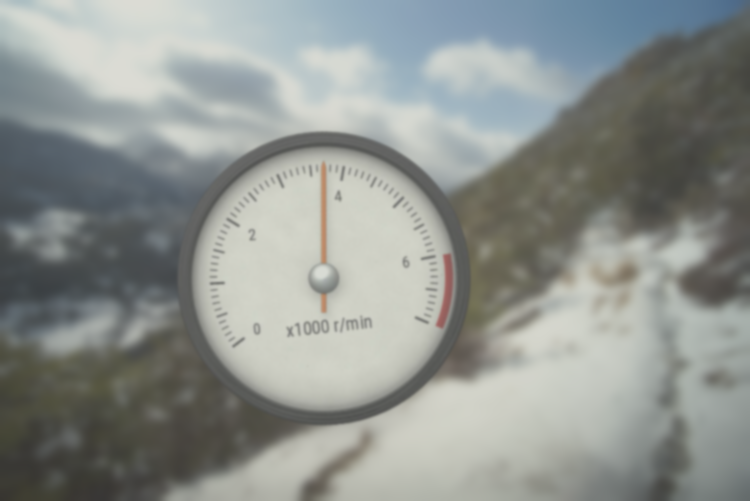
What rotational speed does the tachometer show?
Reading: 3700 rpm
